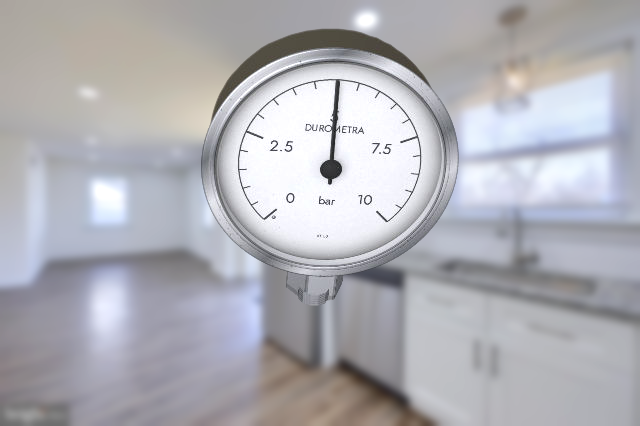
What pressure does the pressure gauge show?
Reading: 5 bar
